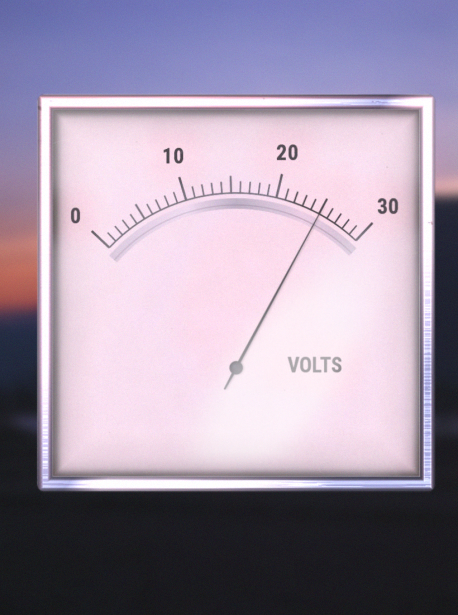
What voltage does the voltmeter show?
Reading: 25 V
